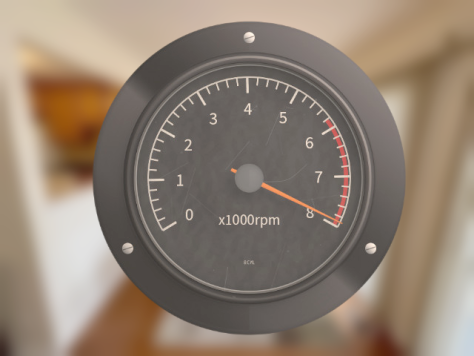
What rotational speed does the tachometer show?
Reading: 7900 rpm
